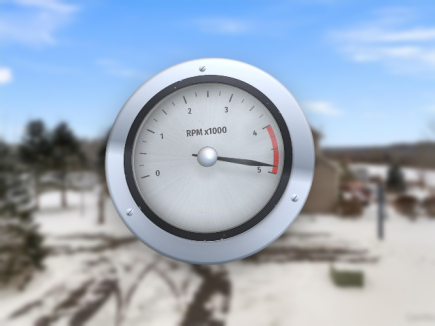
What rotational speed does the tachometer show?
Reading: 4875 rpm
